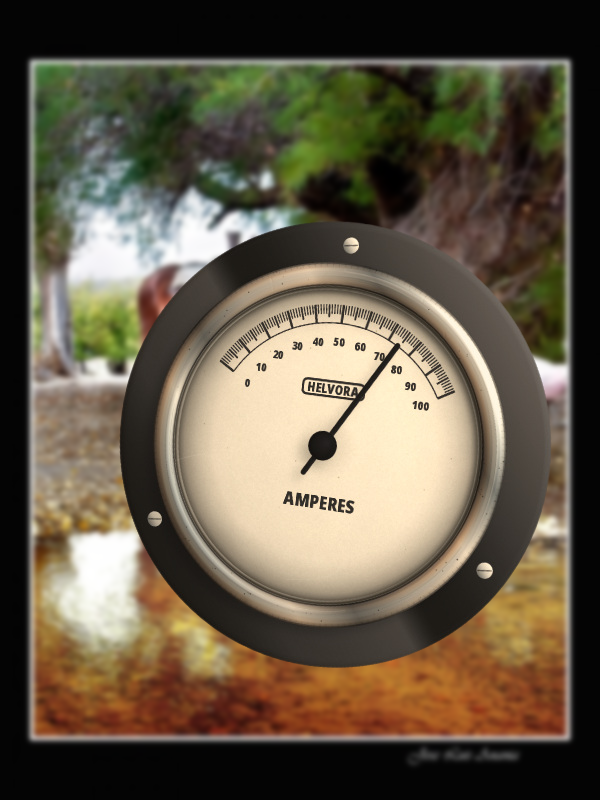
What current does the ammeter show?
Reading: 75 A
